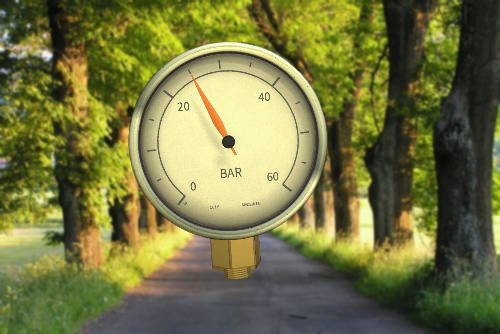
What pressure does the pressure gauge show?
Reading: 25 bar
